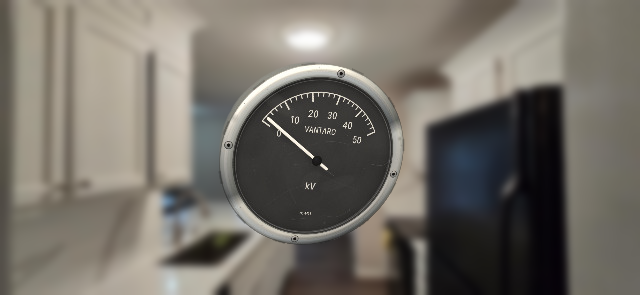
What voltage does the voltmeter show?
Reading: 2 kV
